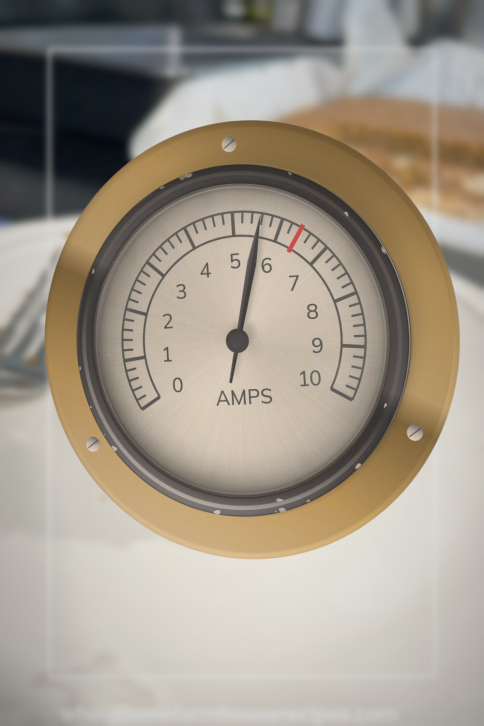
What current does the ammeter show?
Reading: 5.6 A
